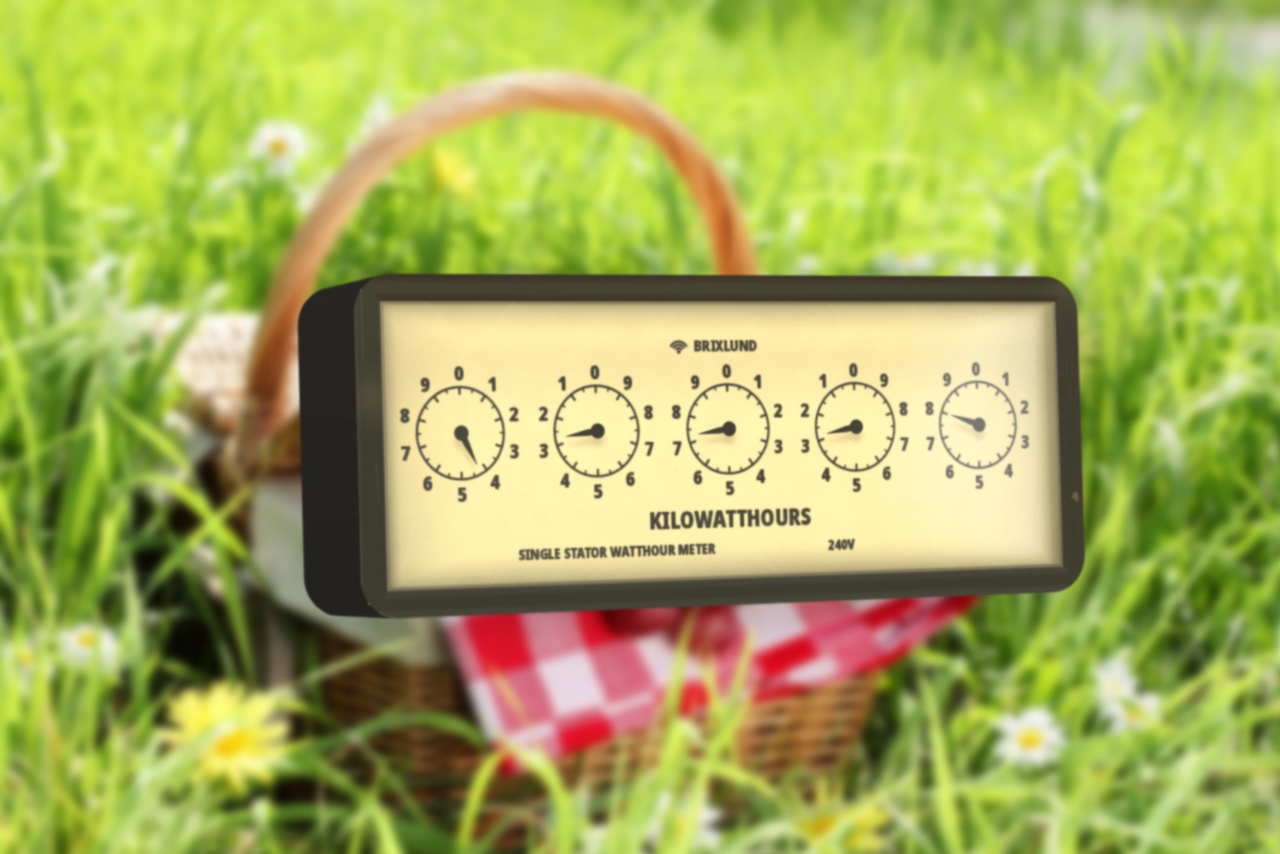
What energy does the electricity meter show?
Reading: 42728 kWh
